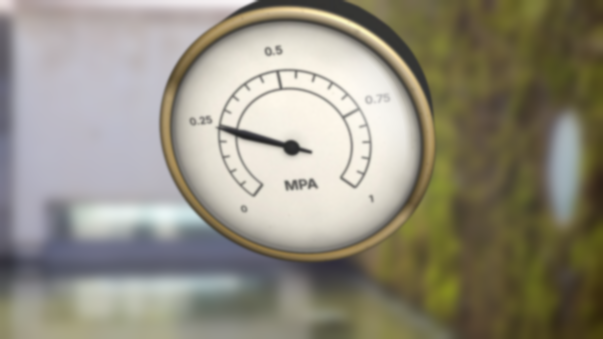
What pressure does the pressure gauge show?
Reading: 0.25 MPa
